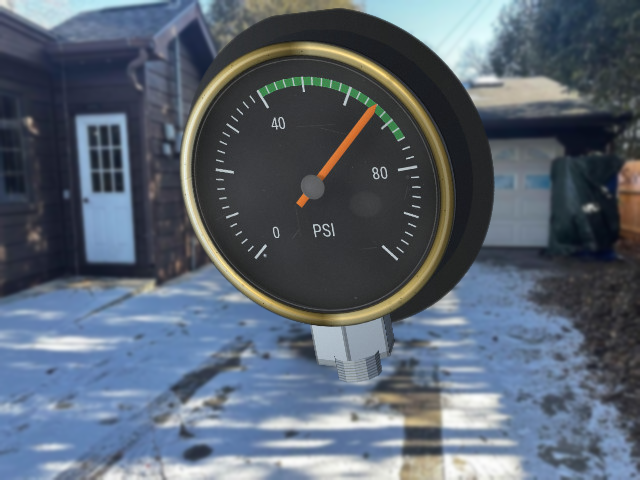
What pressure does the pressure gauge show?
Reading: 66 psi
